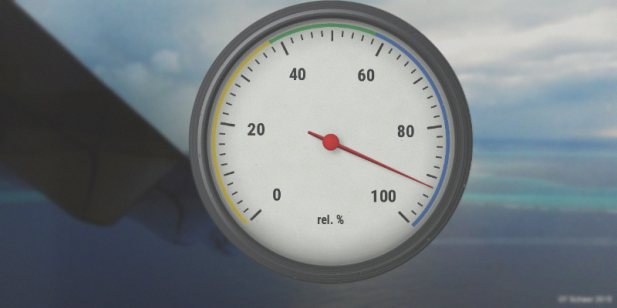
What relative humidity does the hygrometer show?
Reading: 92 %
